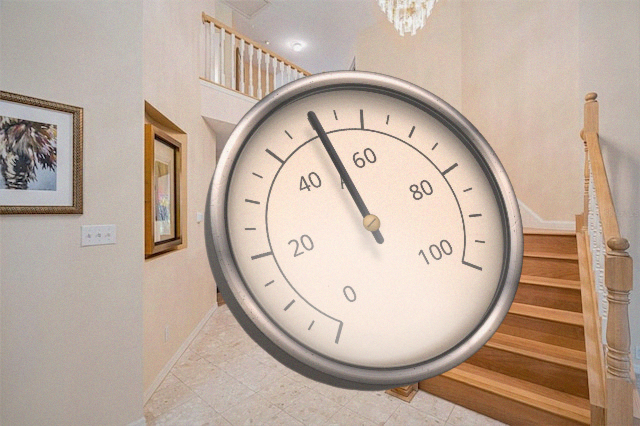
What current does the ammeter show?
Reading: 50 A
